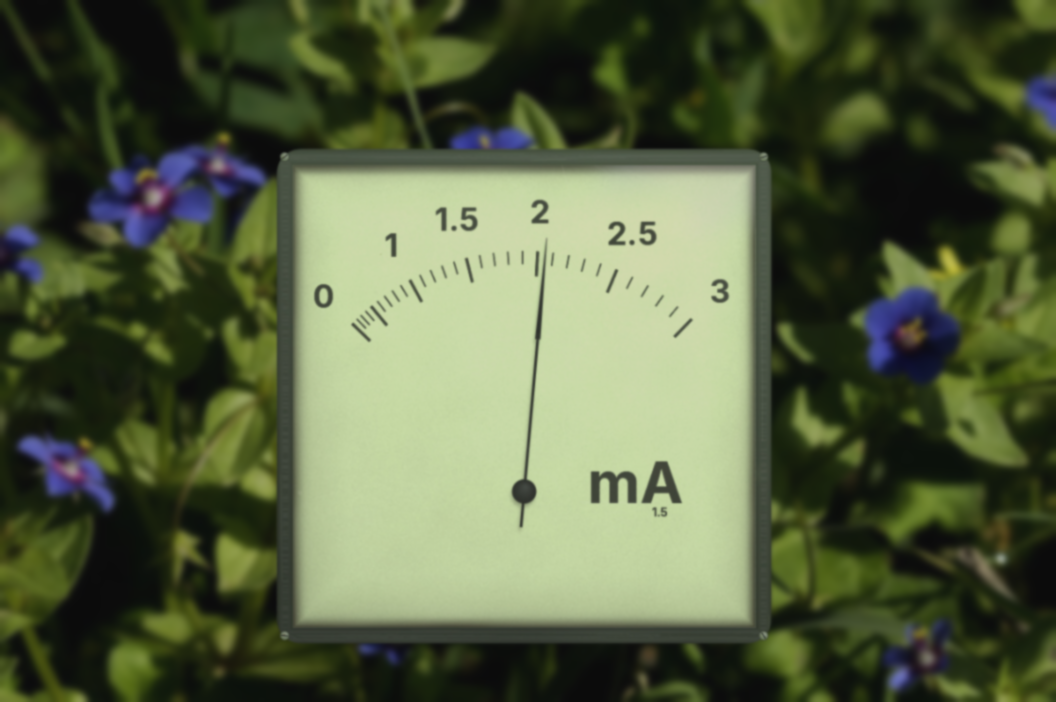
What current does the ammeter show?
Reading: 2.05 mA
